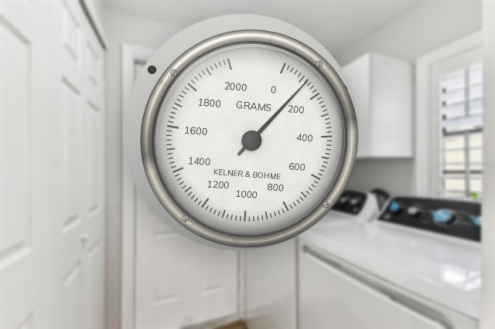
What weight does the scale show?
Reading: 120 g
